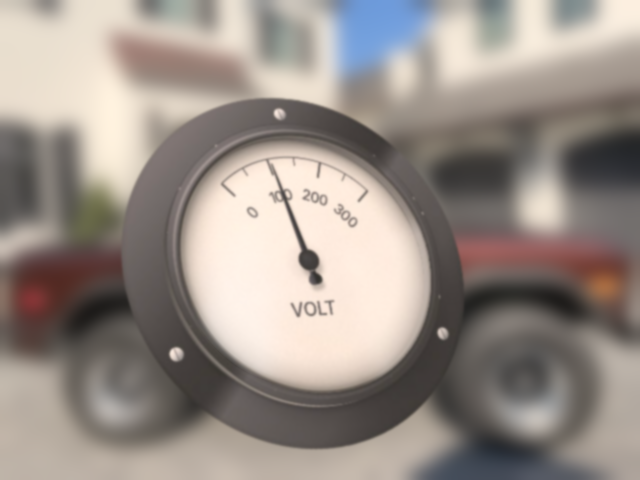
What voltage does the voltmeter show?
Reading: 100 V
